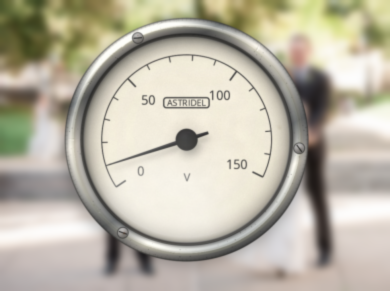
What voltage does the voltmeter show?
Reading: 10 V
